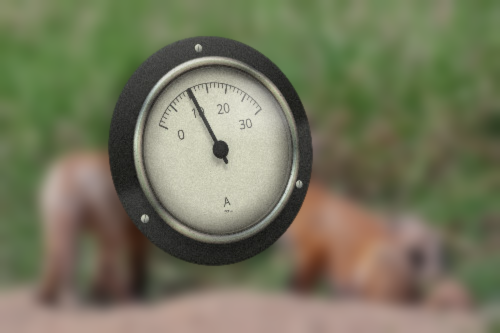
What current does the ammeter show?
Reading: 10 A
